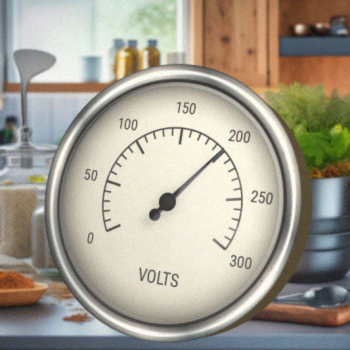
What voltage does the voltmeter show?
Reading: 200 V
